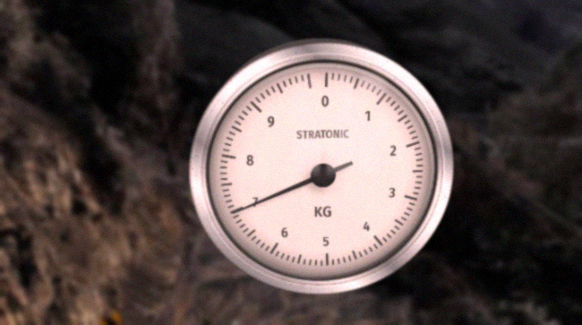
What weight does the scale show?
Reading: 7 kg
